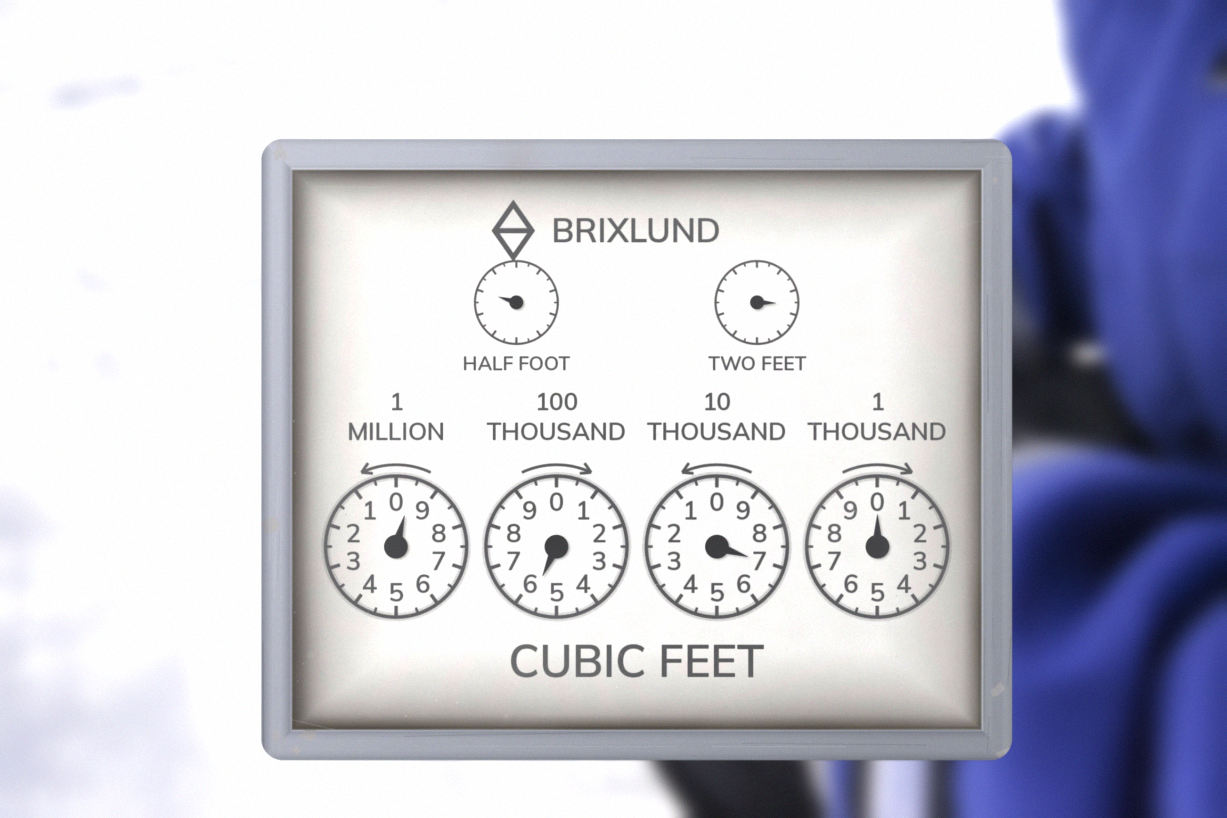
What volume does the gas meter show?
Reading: 957000 ft³
